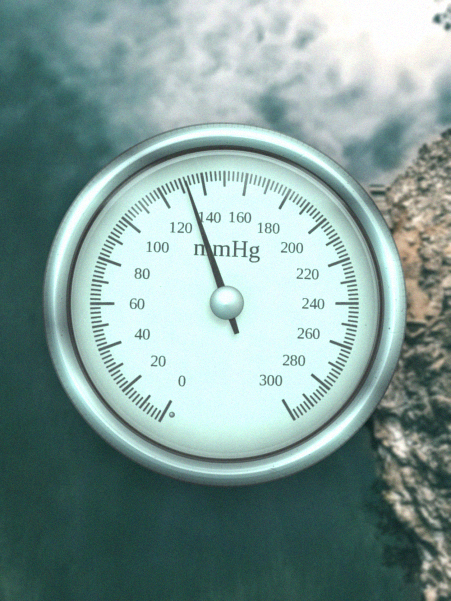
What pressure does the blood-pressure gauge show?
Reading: 132 mmHg
